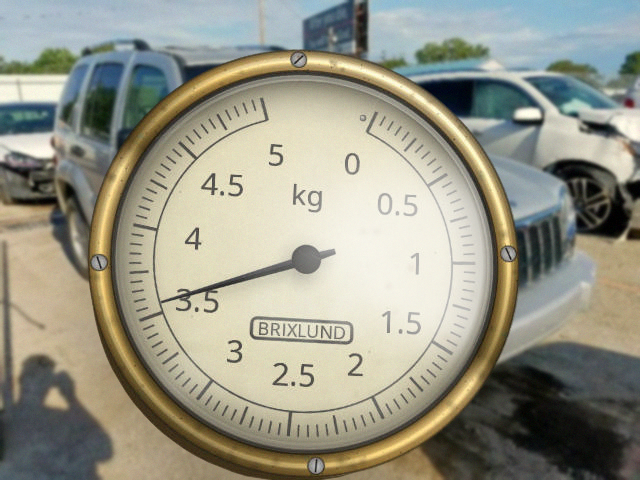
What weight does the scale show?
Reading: 3.55 kg
